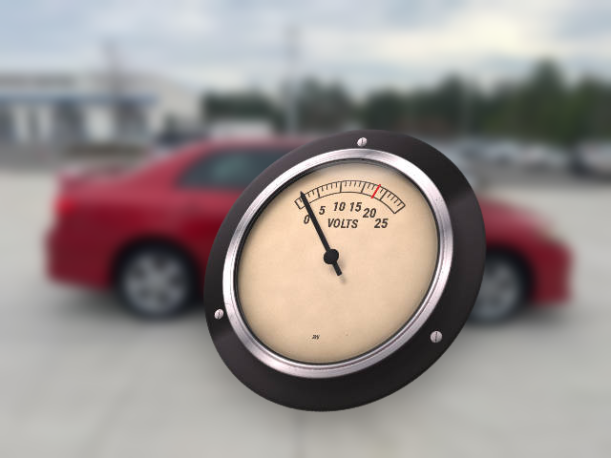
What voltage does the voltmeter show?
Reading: 2 V
